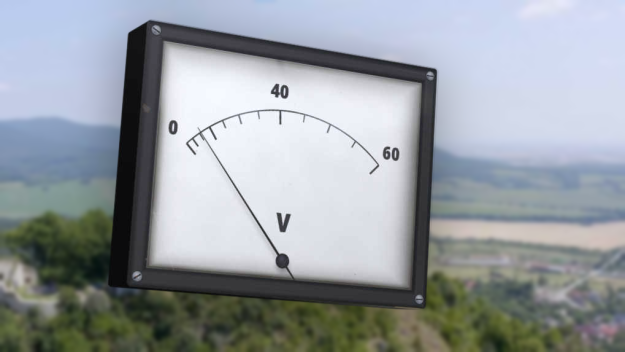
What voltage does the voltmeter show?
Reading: 15 V
